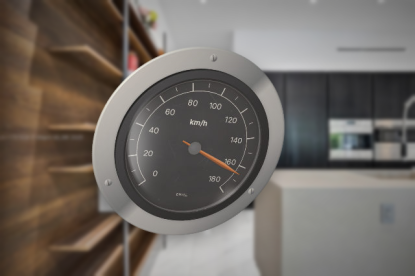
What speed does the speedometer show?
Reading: 165 km/h
